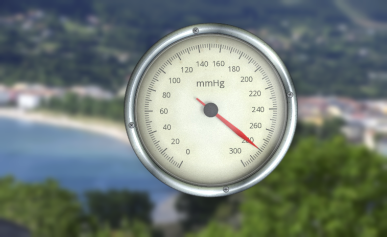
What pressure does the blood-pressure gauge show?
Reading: 280 mmHg
